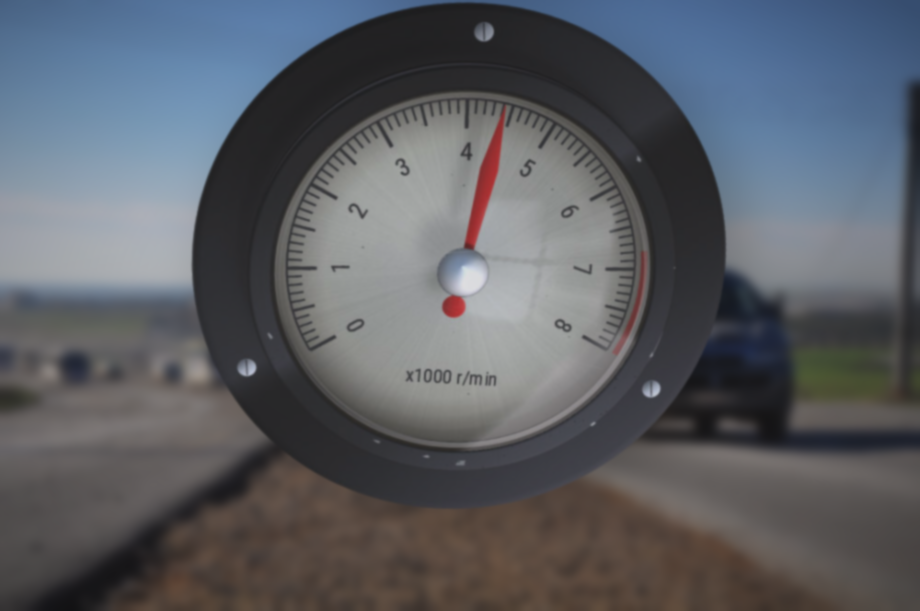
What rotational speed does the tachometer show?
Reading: 4400 rpm
